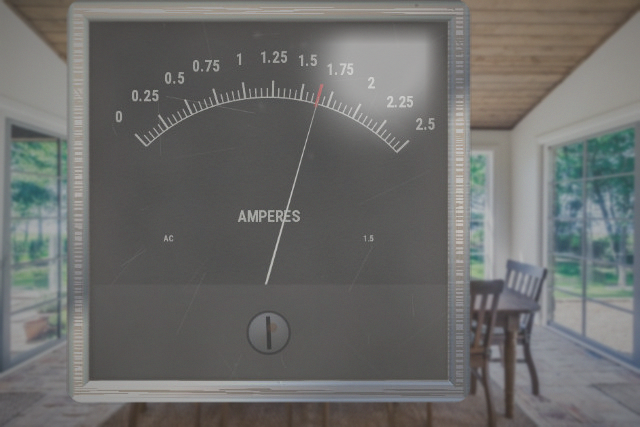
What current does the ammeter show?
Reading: 1.65 A
